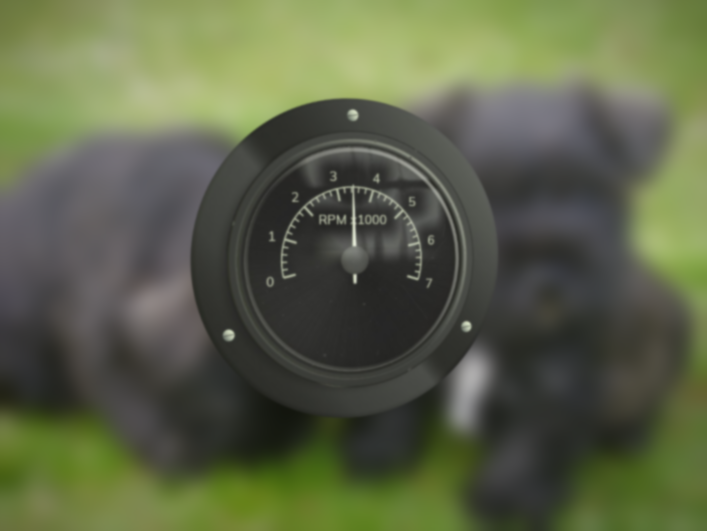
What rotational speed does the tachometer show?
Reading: 3400 rpm
